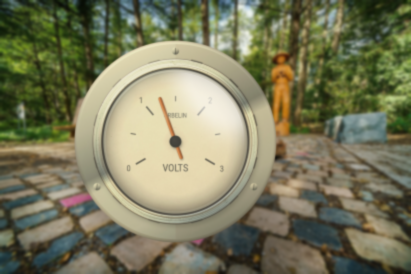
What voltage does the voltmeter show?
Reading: 1.25 V
